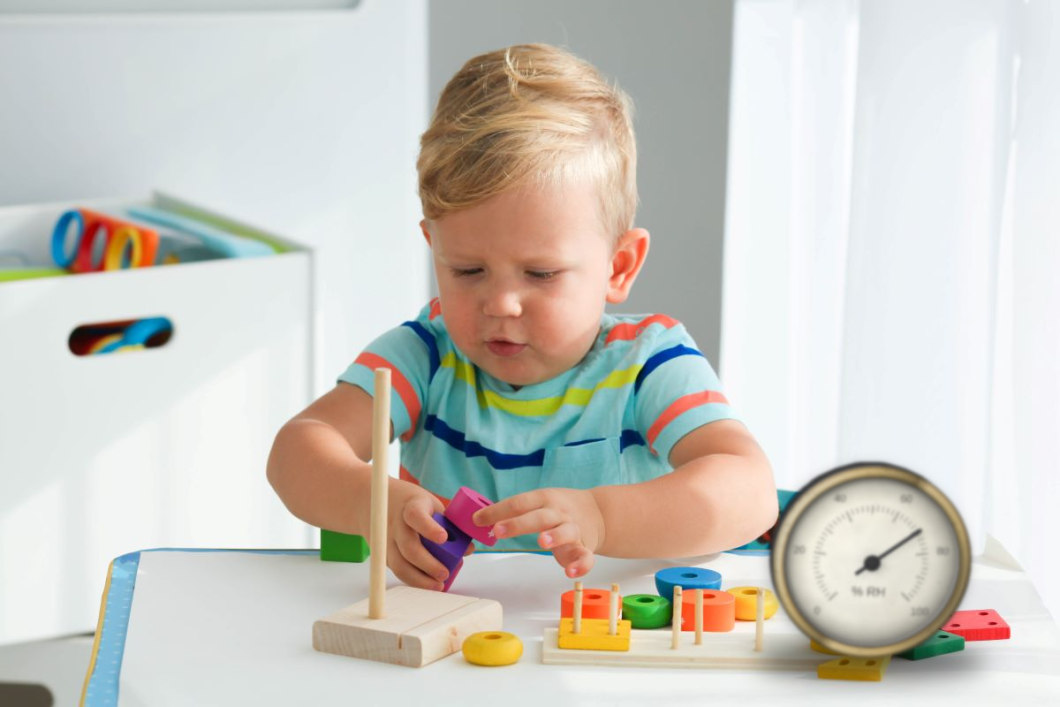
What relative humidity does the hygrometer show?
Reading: 70 %
